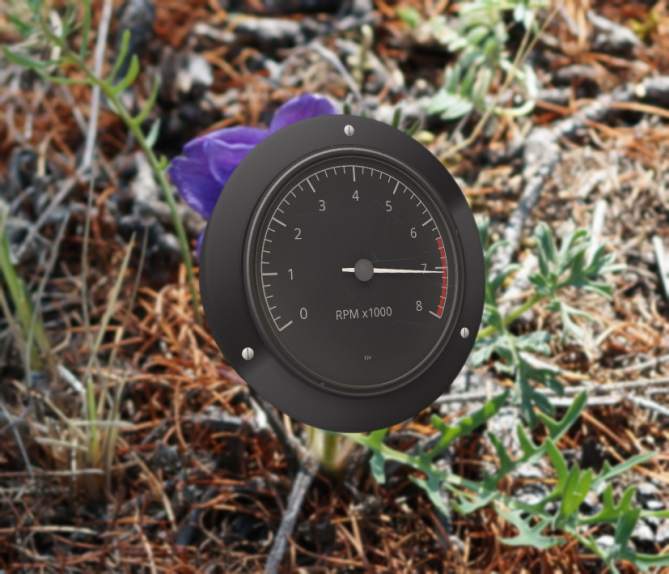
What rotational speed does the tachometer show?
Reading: 7100 rpm
